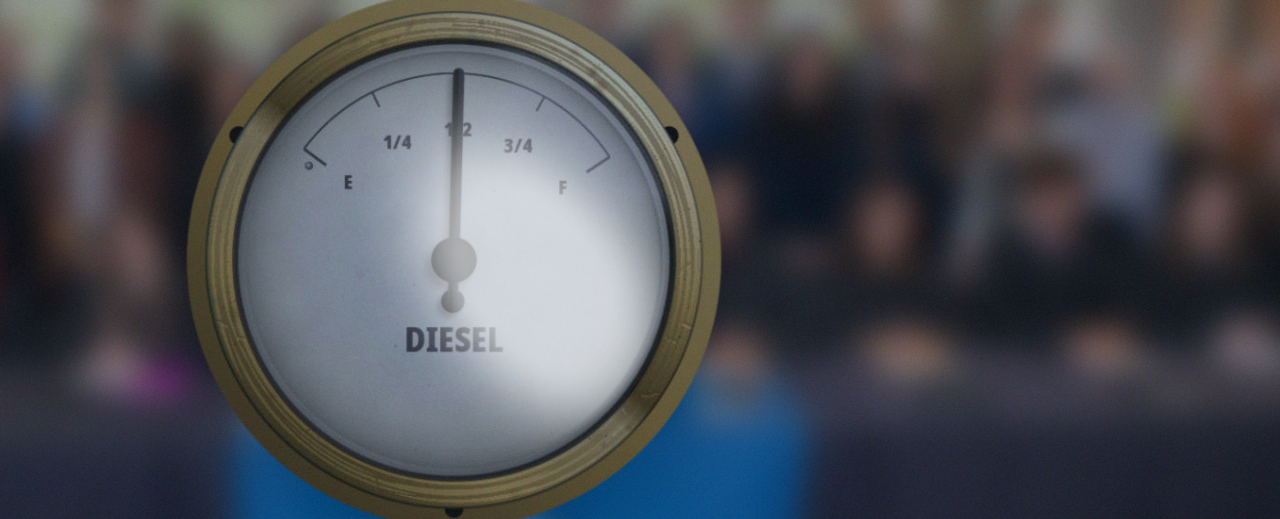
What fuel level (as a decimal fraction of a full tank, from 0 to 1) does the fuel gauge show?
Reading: 0.5
